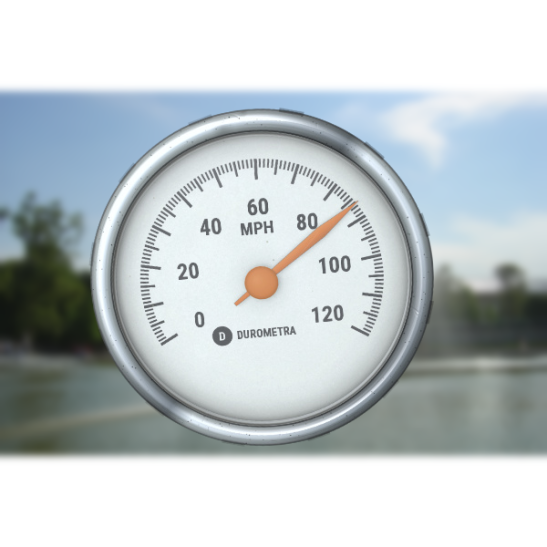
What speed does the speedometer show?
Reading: 86 mph
